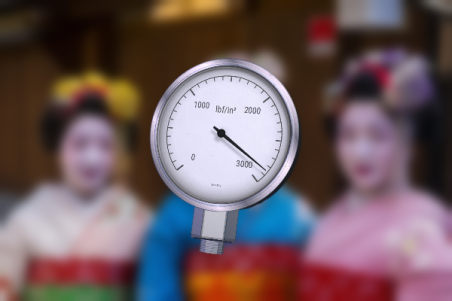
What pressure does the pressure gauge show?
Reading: 2850 psi
